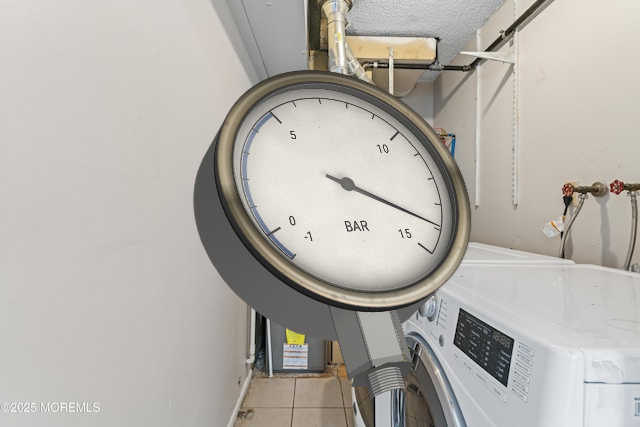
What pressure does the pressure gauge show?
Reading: 14 bar
